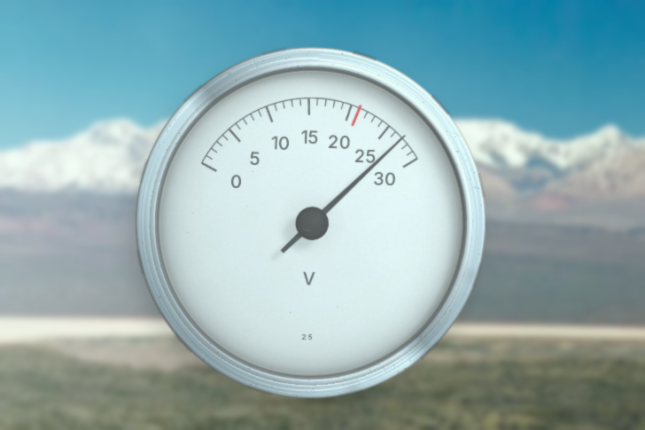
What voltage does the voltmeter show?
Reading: 27 V
